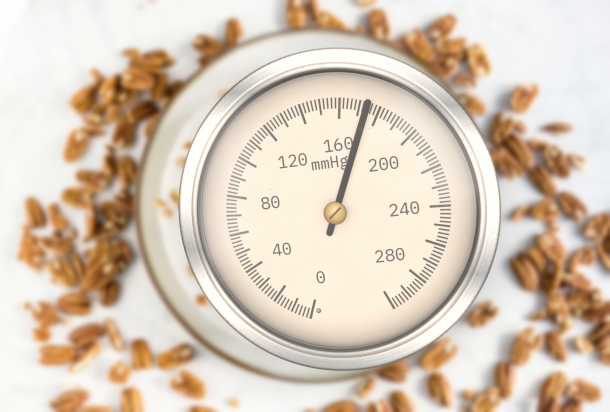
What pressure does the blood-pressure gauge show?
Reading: 174 mmHg
